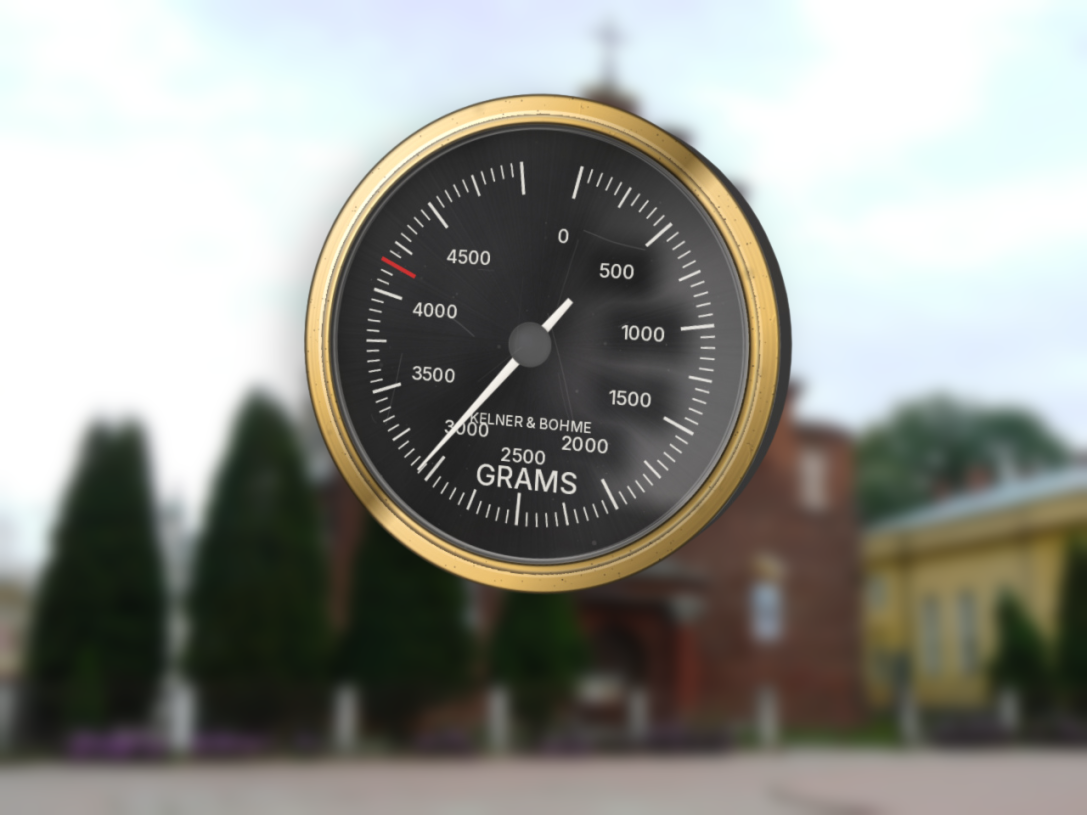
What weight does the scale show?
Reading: 3050 g
